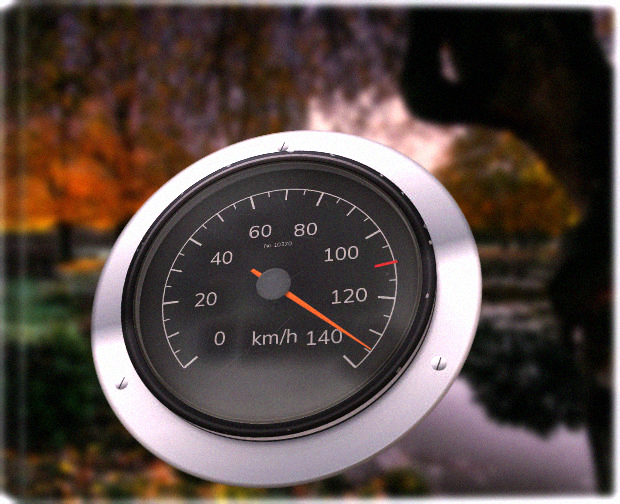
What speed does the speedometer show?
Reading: 135 km/h
